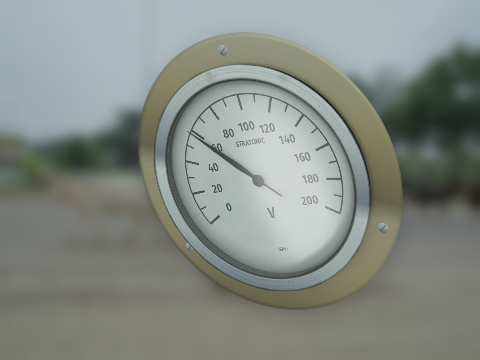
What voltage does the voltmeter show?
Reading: 60 V
